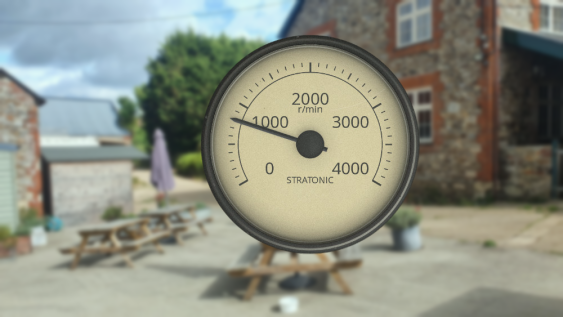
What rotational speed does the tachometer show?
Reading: 800 rpm
